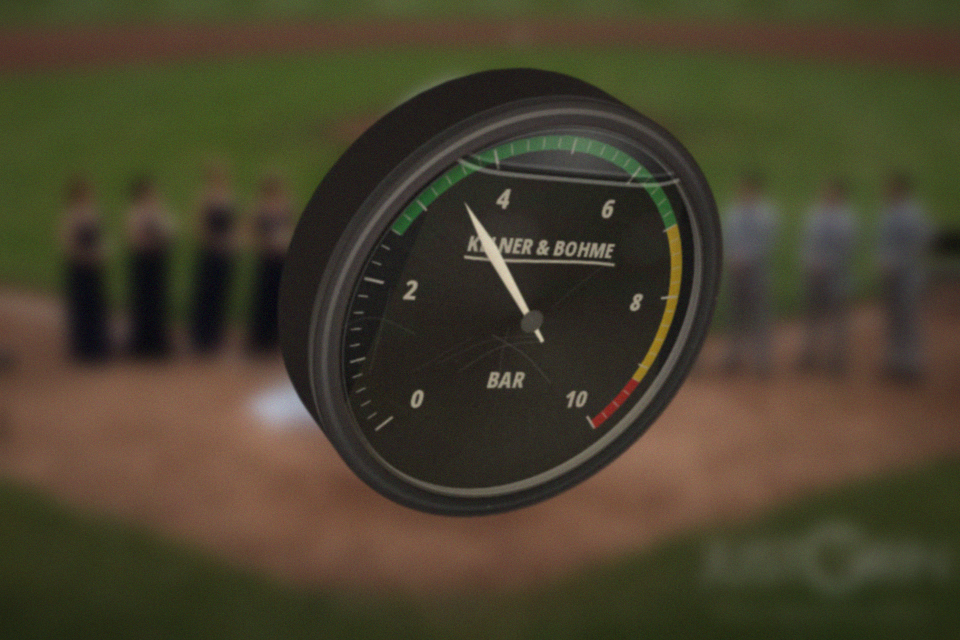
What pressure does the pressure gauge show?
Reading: 3.4 bar
